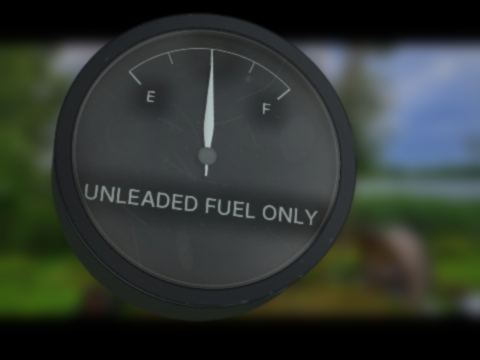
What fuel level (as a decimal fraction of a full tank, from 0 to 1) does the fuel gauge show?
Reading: 0.5
